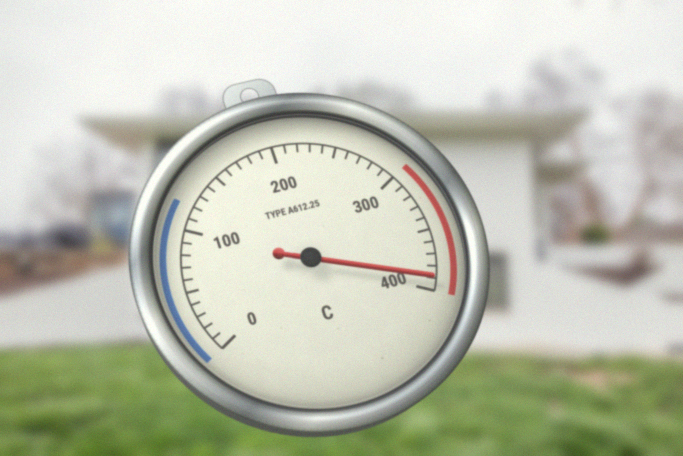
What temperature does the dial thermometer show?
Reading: 390 °C
